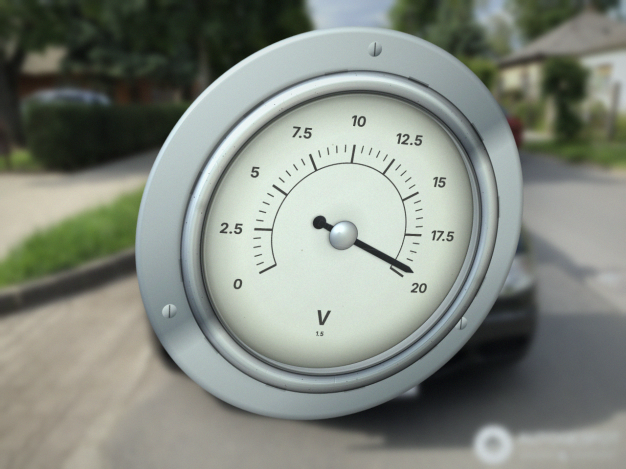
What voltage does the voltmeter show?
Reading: 19.5 V
